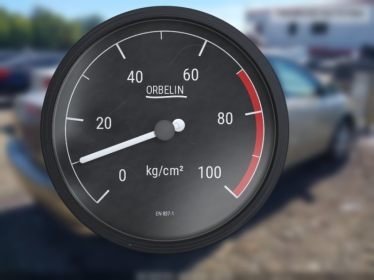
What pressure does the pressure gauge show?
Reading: 10 kg/cm²
